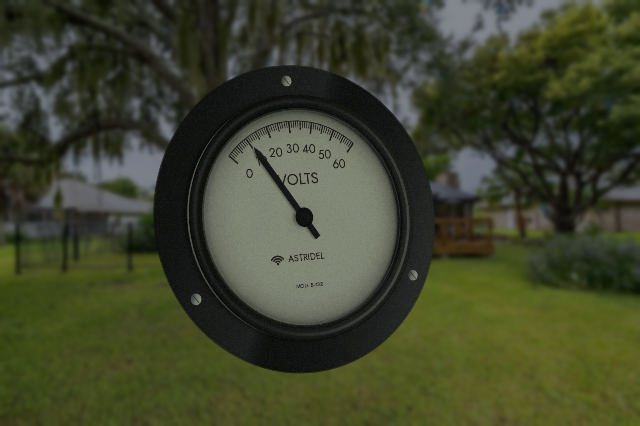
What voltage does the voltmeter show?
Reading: 10 V
